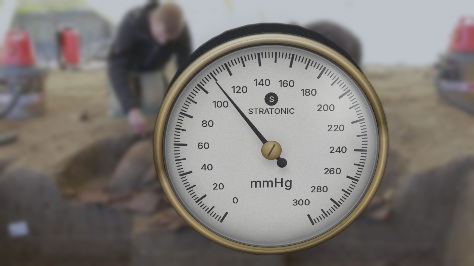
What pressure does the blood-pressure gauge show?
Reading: 110 mmHg
